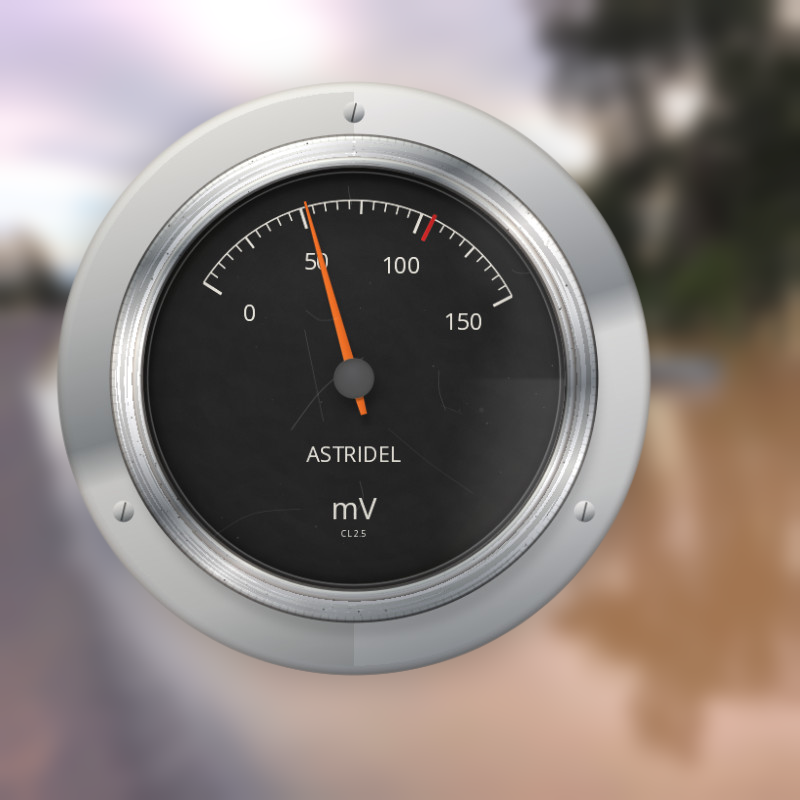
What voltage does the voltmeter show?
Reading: 52.5 mV
